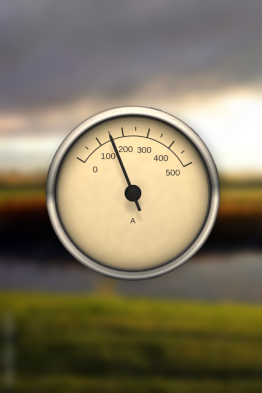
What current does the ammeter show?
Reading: 150 A
